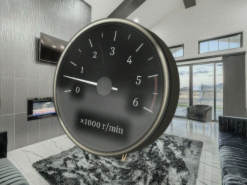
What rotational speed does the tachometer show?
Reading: 500 rpm
